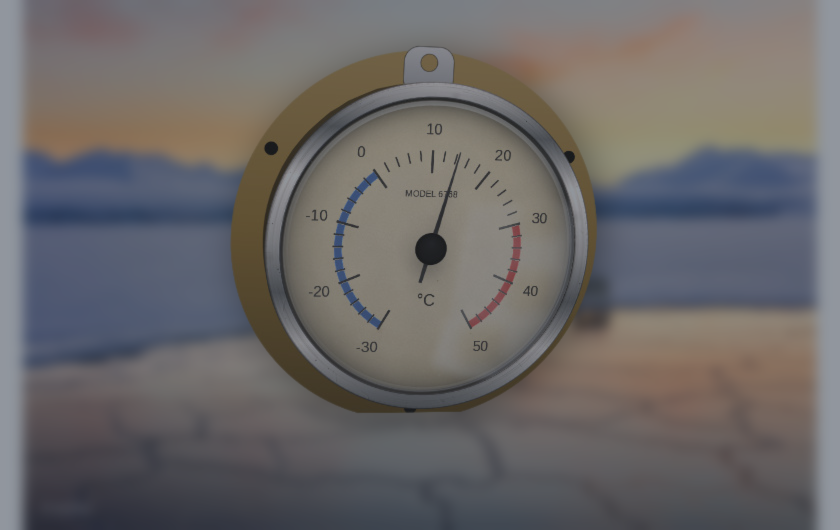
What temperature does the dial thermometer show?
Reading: 14 °C
